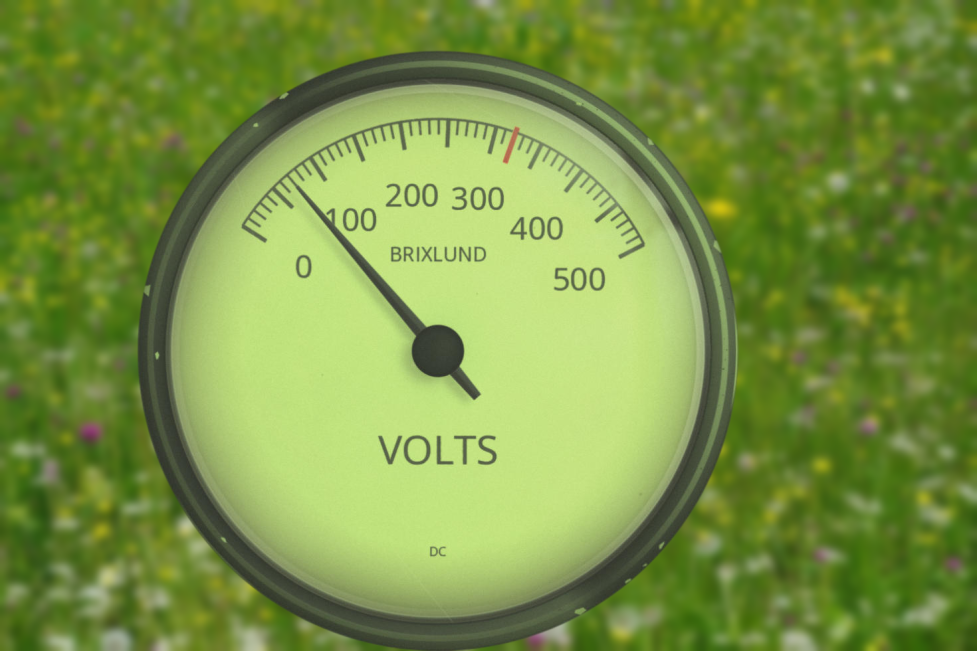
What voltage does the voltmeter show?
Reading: 70 V
